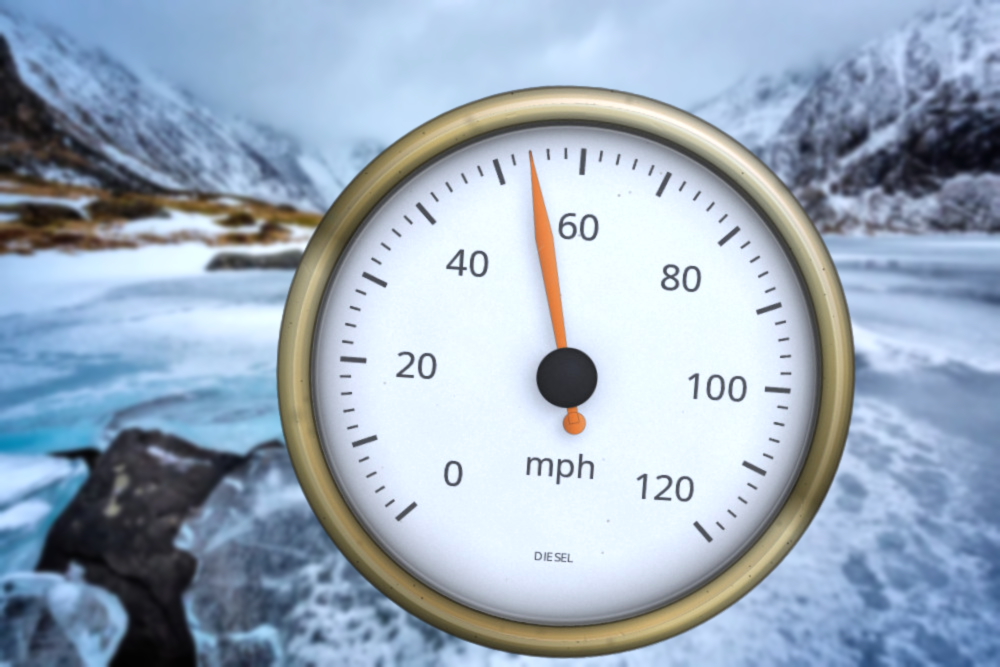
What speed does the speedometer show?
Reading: 54 mph
